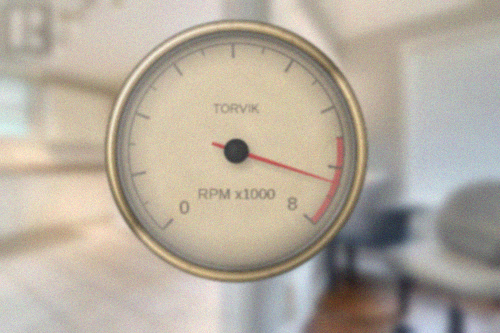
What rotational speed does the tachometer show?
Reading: 7250 rpm
